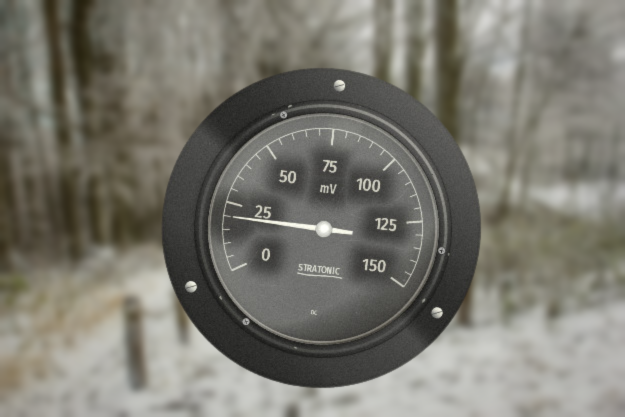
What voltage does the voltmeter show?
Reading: 20 mV
